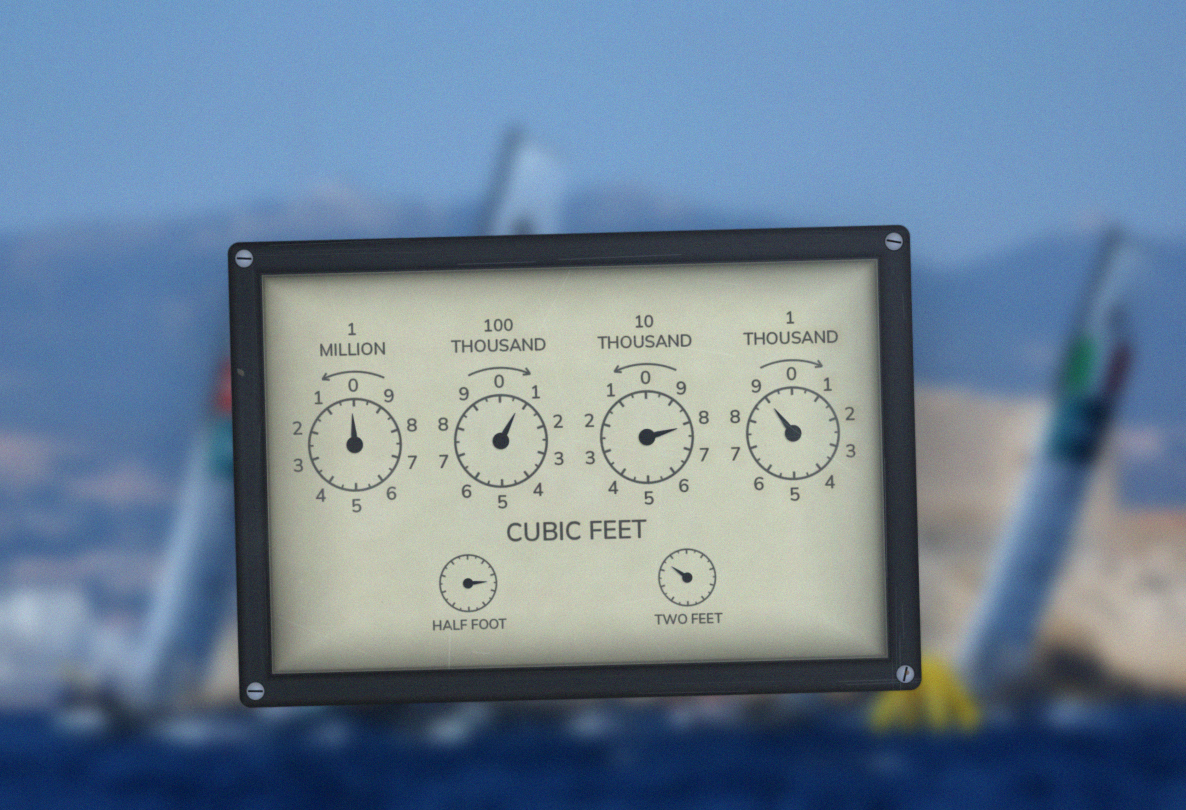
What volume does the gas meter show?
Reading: 7900 ft³
